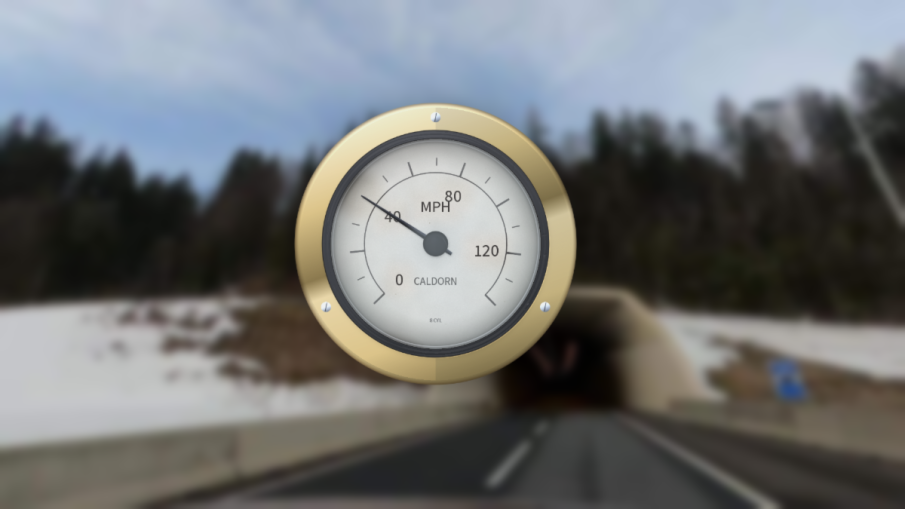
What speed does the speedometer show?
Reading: 40 mph
